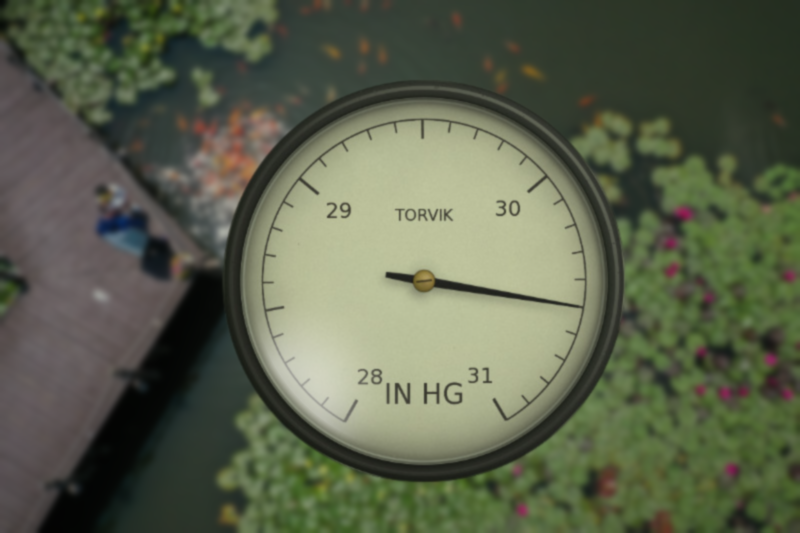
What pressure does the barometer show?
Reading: 30.5 inHg
